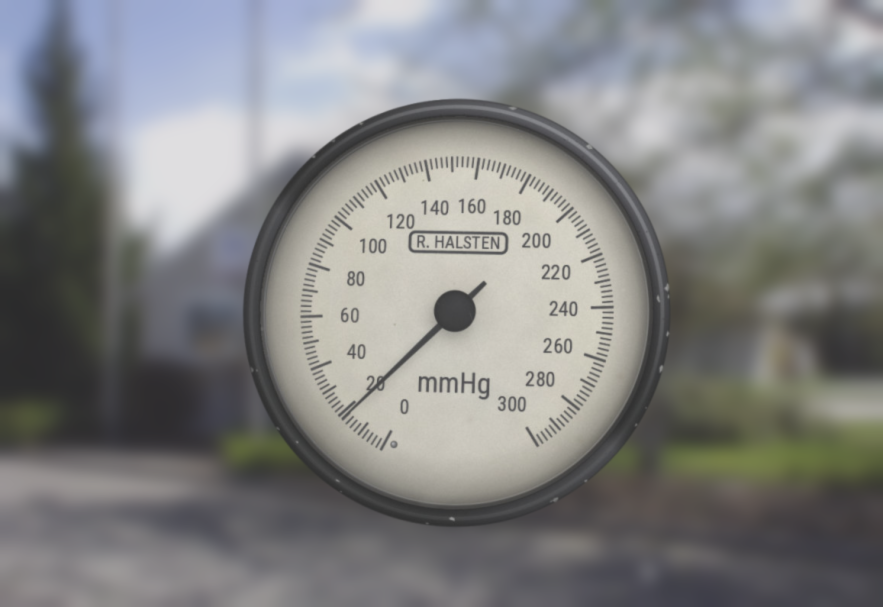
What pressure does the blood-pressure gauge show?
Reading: 18 mmHg
